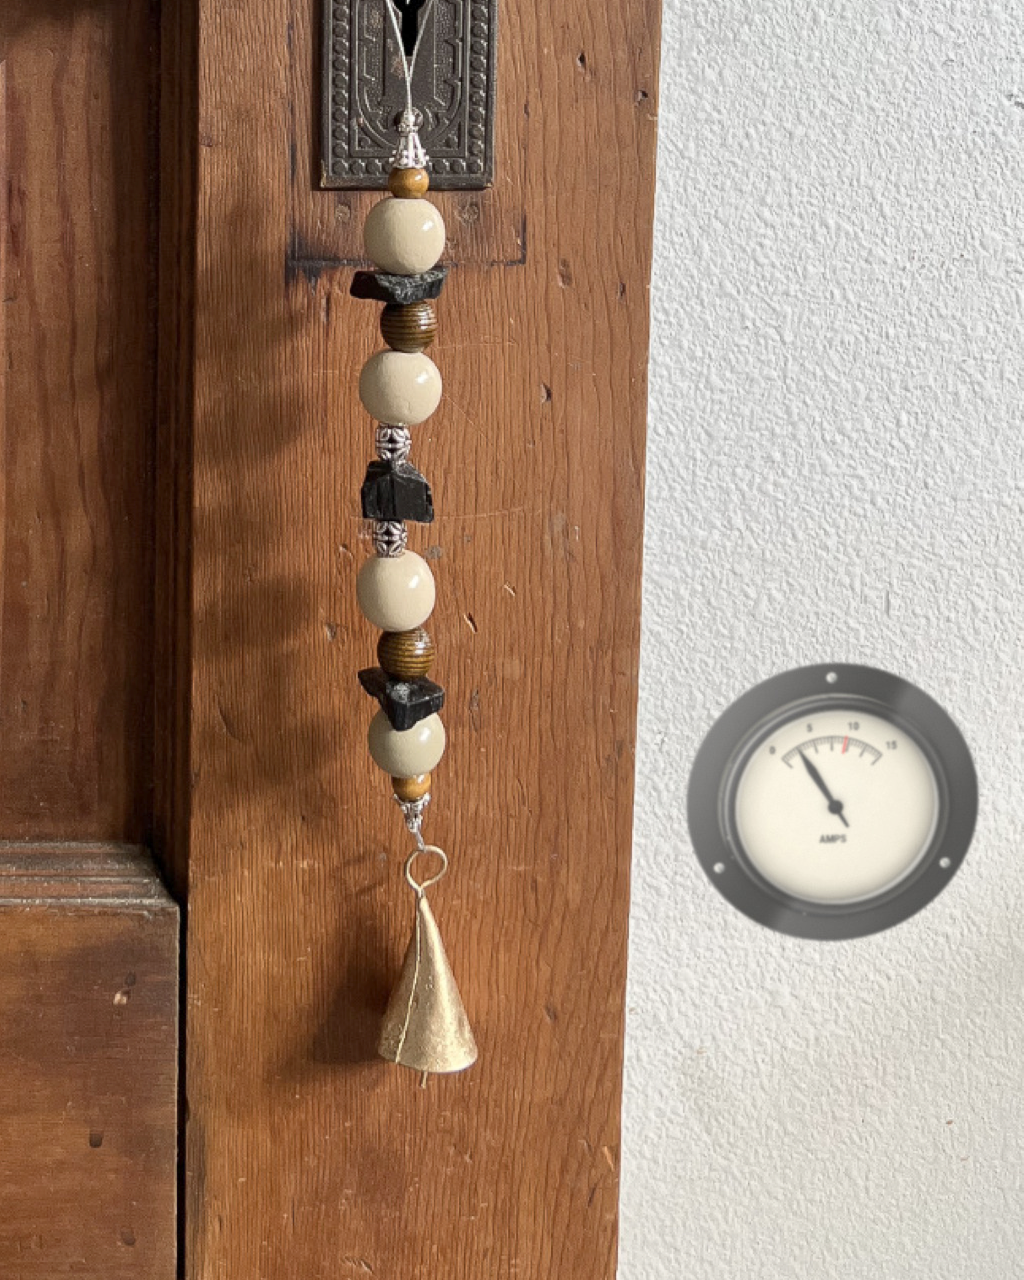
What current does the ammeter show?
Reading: 2.5 A
